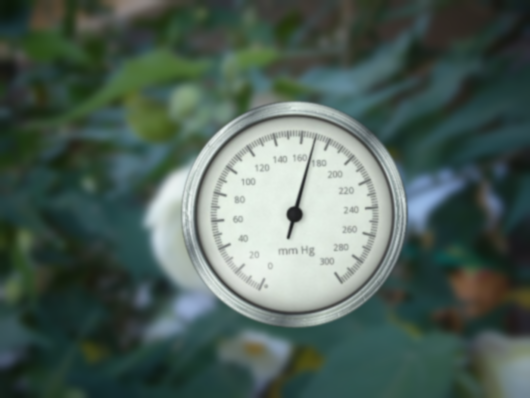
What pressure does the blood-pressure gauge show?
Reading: 170 mmHg
